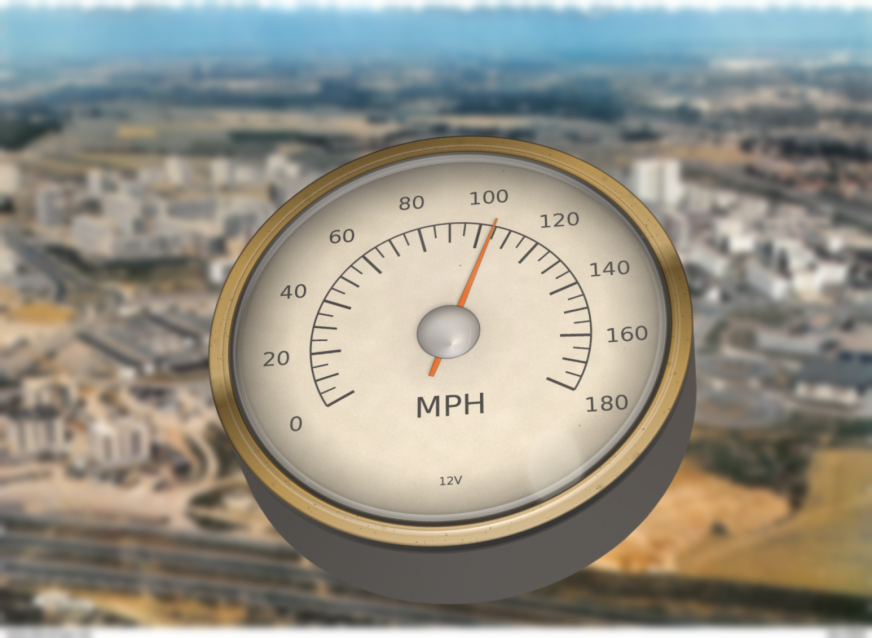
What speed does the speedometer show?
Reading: 105 mph
